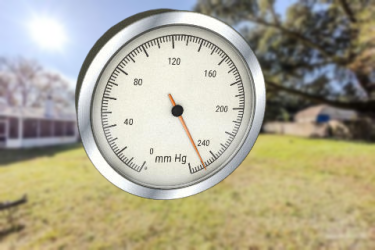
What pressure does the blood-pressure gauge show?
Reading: 250 mmHg
